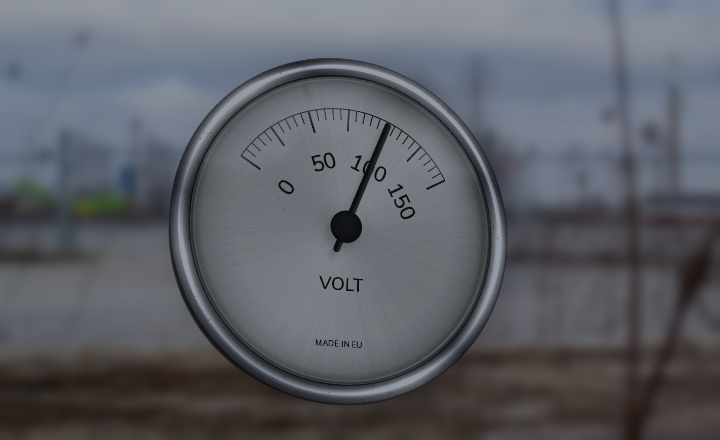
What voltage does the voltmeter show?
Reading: 100 V
